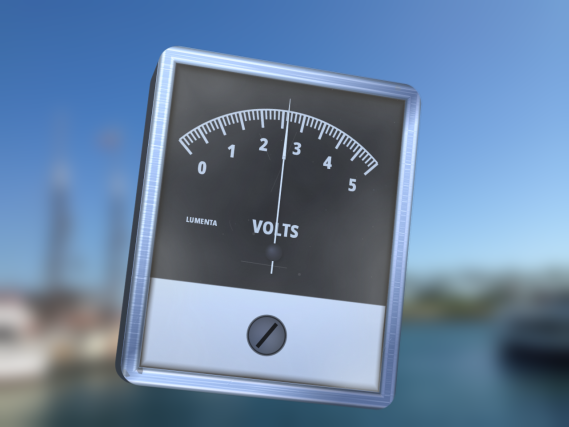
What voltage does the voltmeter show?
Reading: 2.6 V
